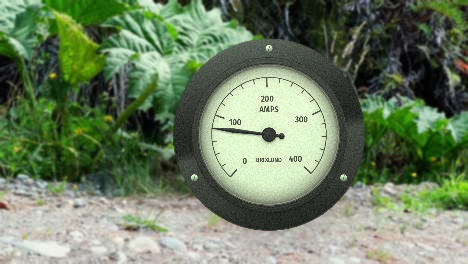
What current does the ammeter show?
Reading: 80 A
